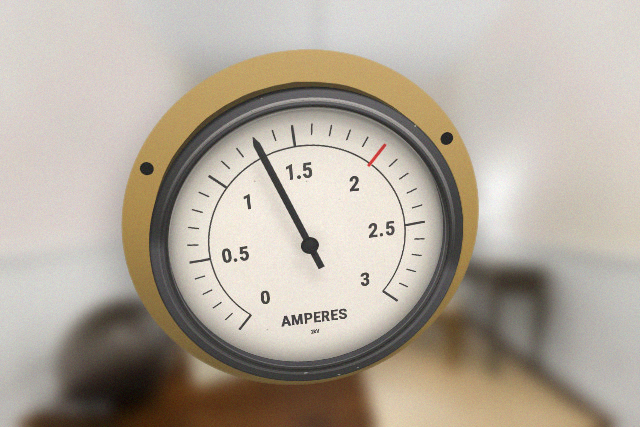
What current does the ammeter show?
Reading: 1.3 A
